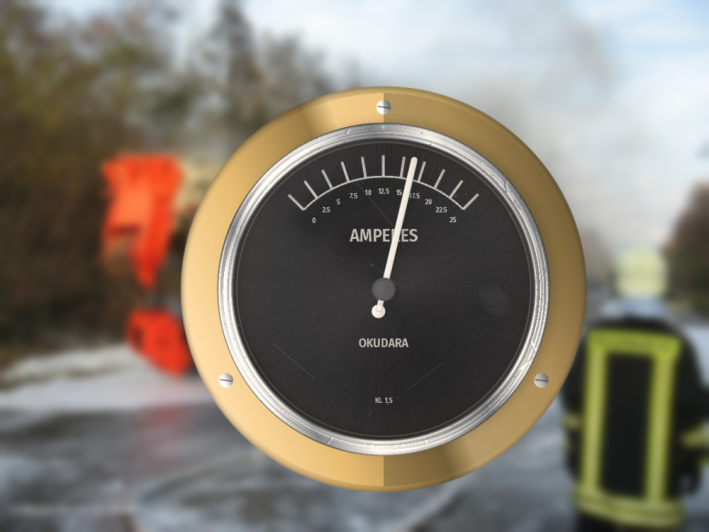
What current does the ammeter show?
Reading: 16.25 A
